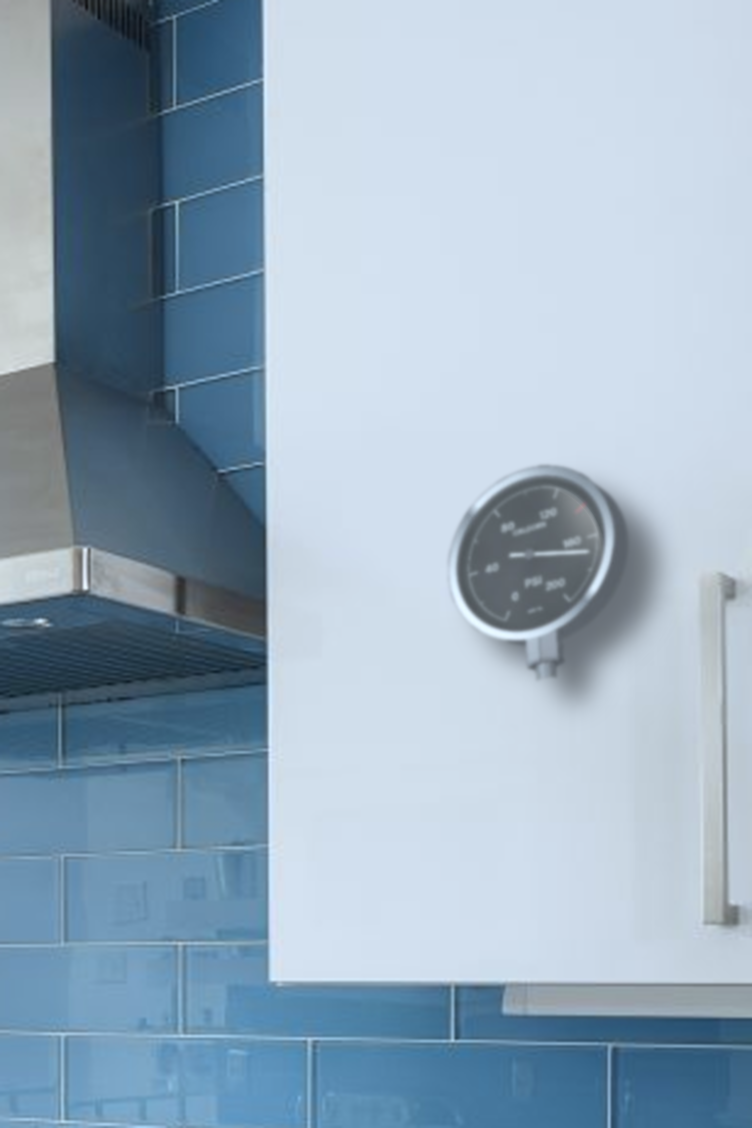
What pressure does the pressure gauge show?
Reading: 170 psi
